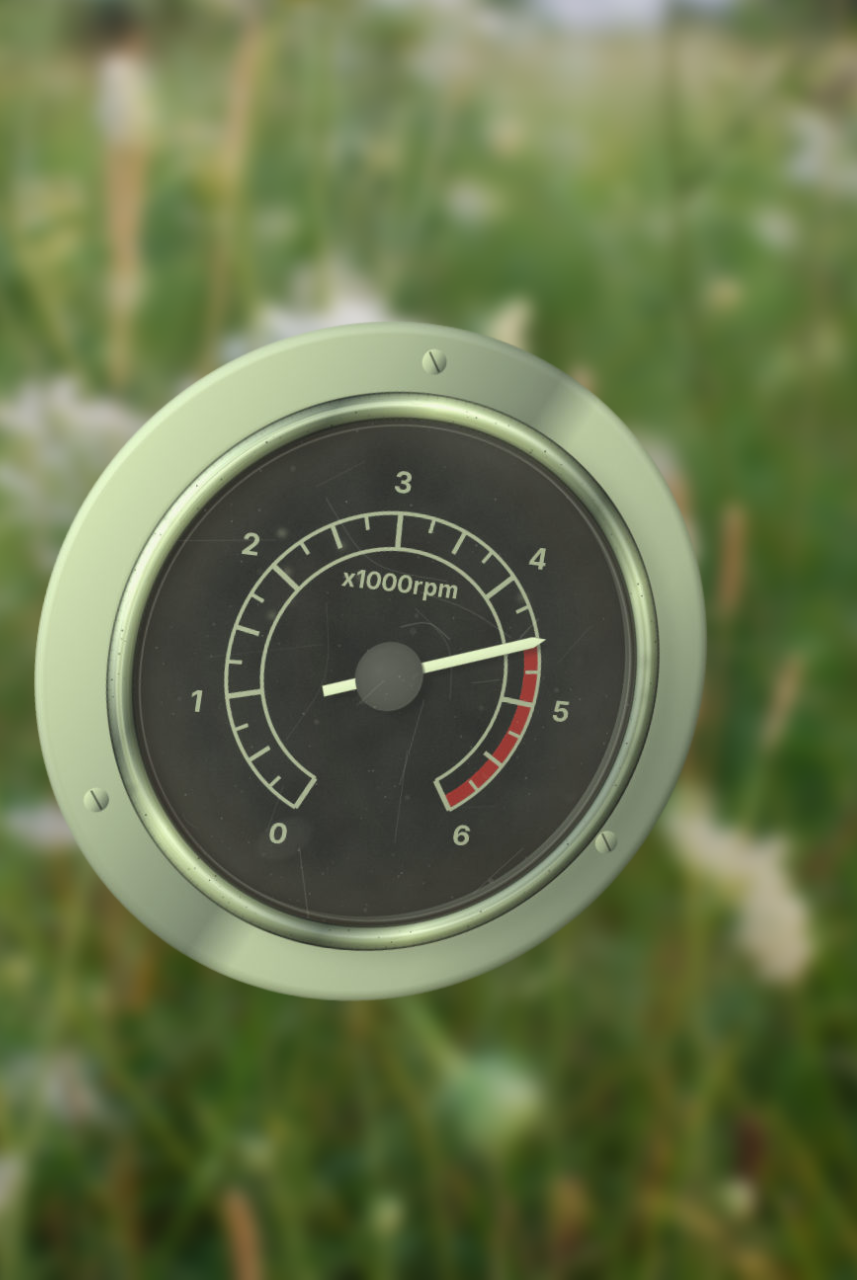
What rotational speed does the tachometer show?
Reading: 4500 rpm
